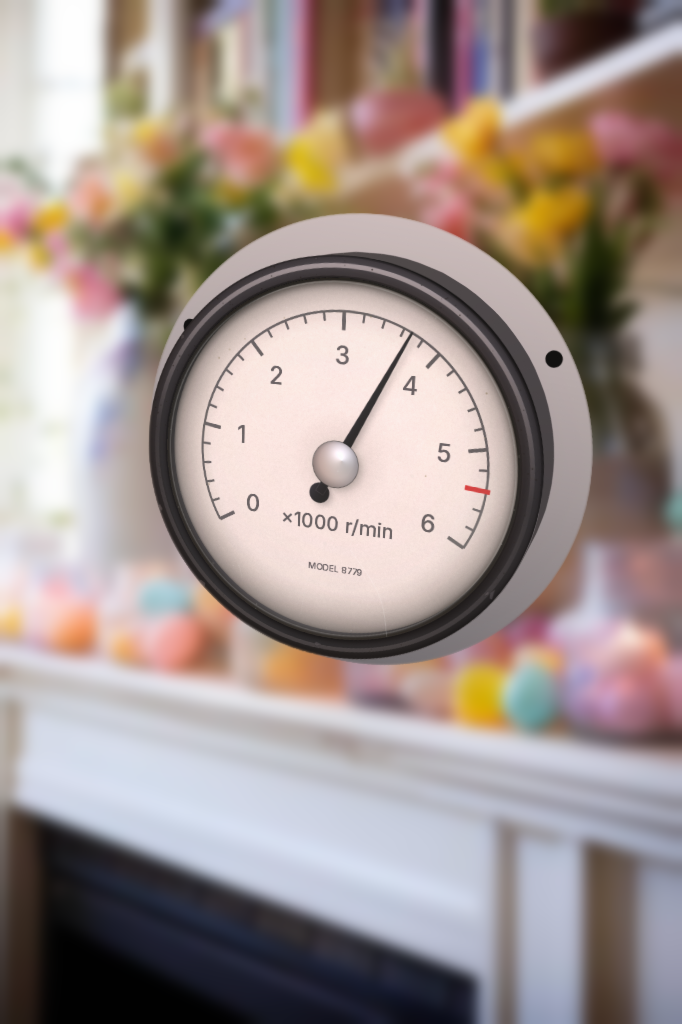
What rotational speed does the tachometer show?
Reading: 3700 rpm
